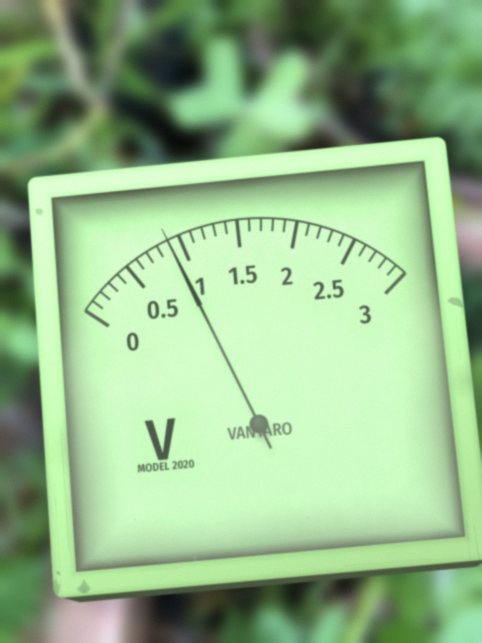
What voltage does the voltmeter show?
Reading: 0.9 V
